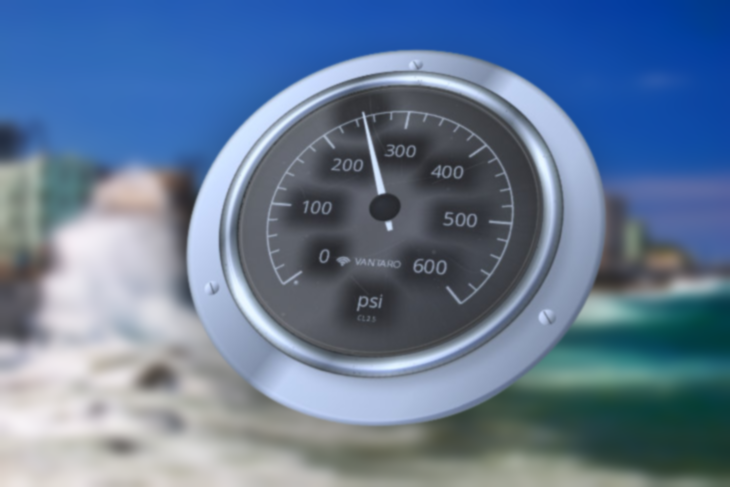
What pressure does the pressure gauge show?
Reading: 250 psi
